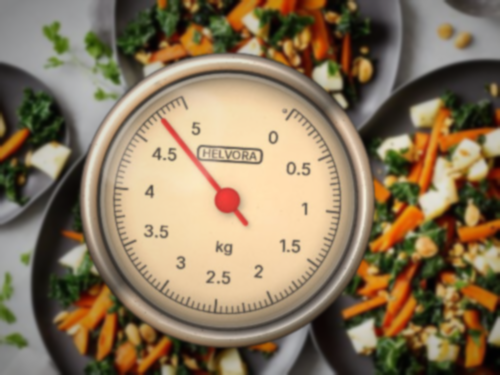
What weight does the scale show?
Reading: 4.75 kg
